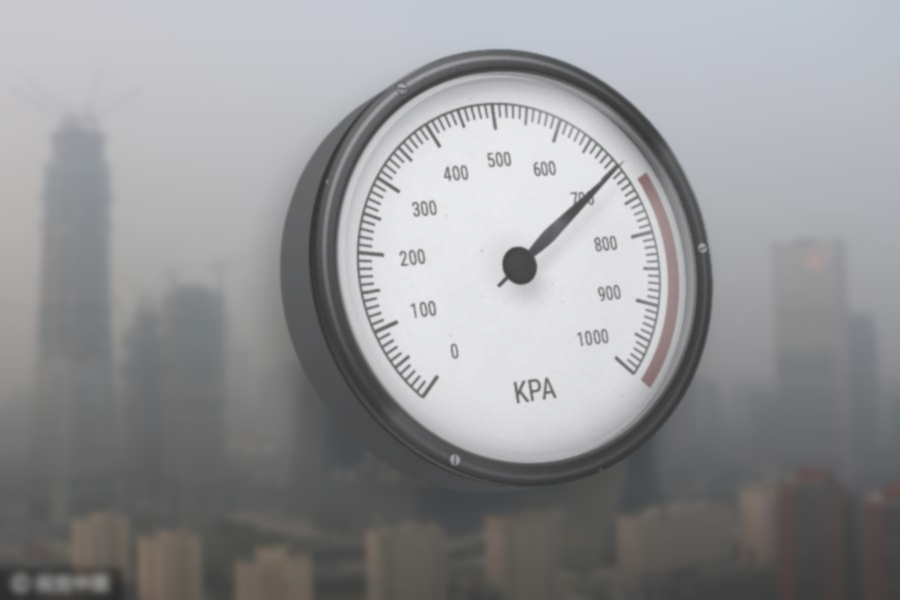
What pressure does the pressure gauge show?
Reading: 700 kPa
